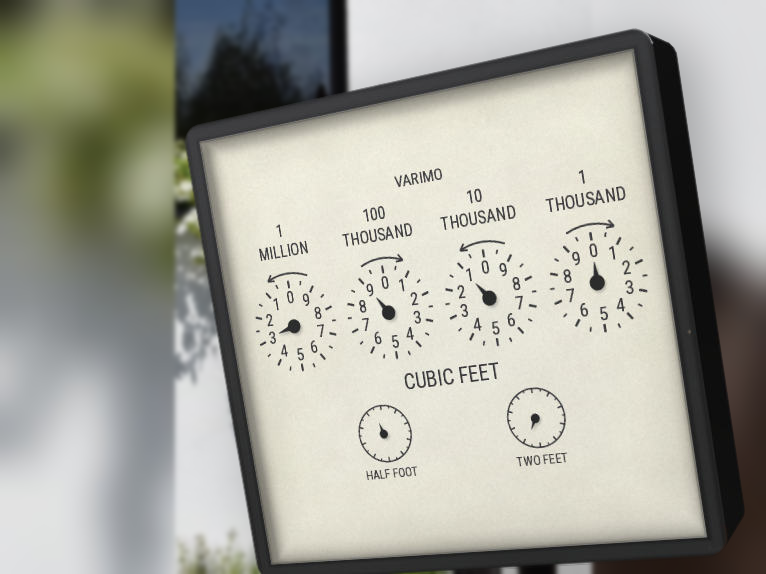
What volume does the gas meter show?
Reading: 291000 ft³
